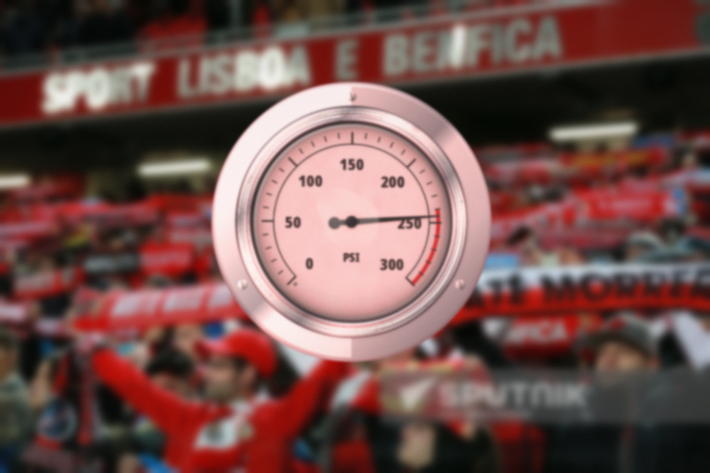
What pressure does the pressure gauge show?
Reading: 245 psi
